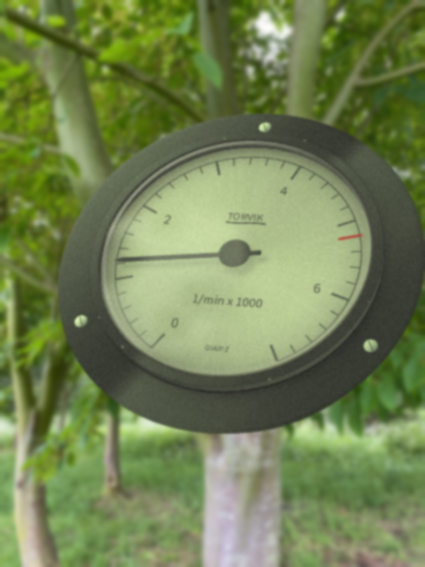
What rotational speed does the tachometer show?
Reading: 1200 rpm
